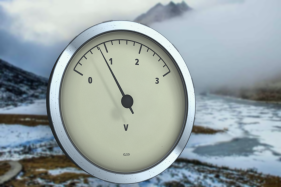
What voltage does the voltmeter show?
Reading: 0.8 V
